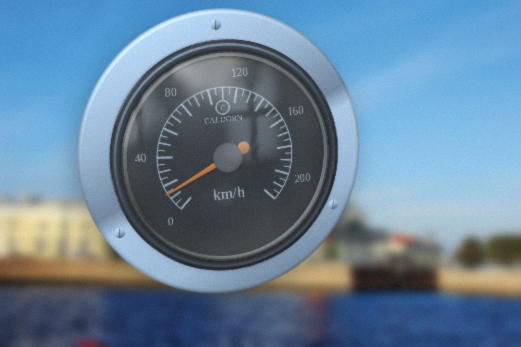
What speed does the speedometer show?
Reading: 15 km/h
